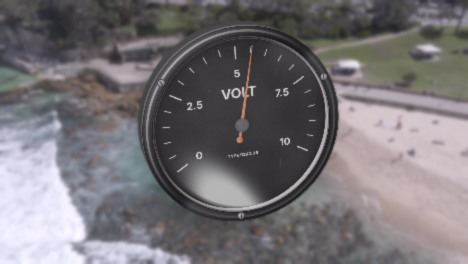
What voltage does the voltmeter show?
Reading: 5.5 V
